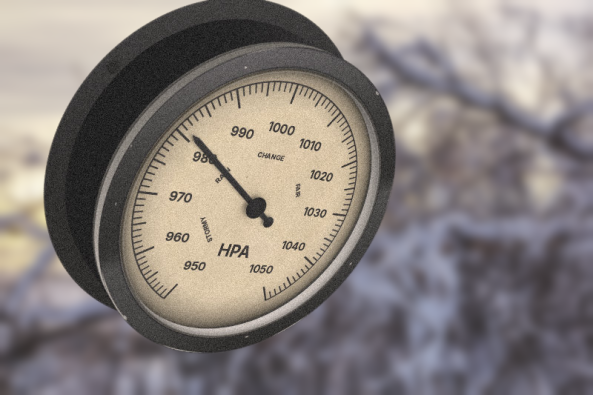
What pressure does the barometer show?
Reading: 981 hPa
